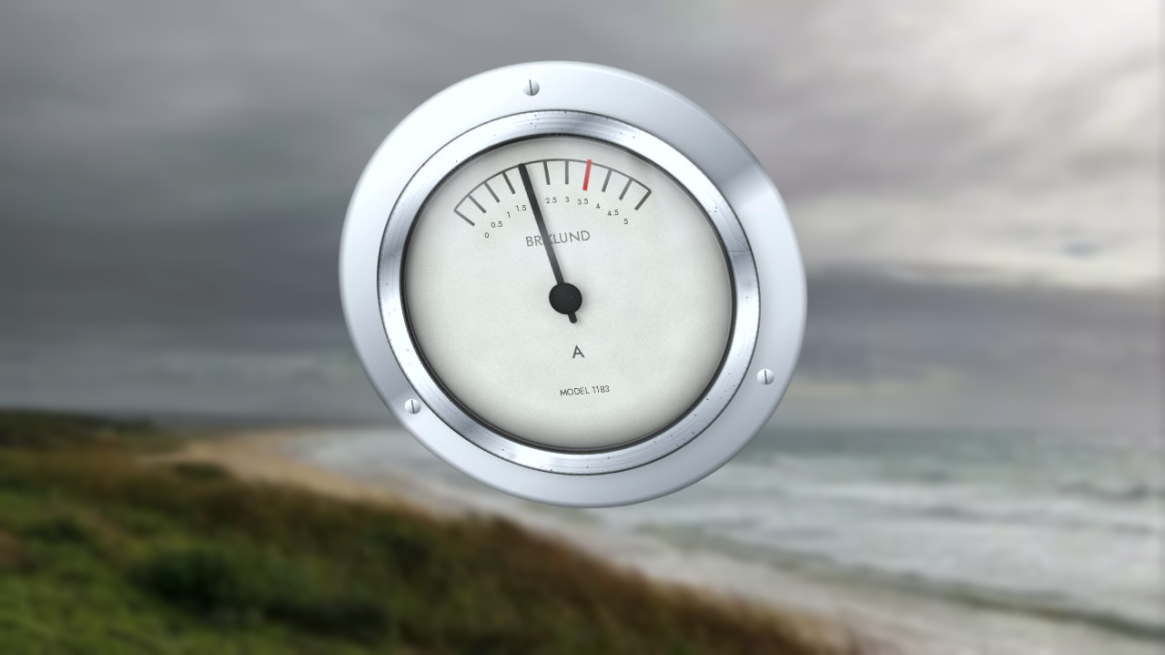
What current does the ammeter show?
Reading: 2 A
